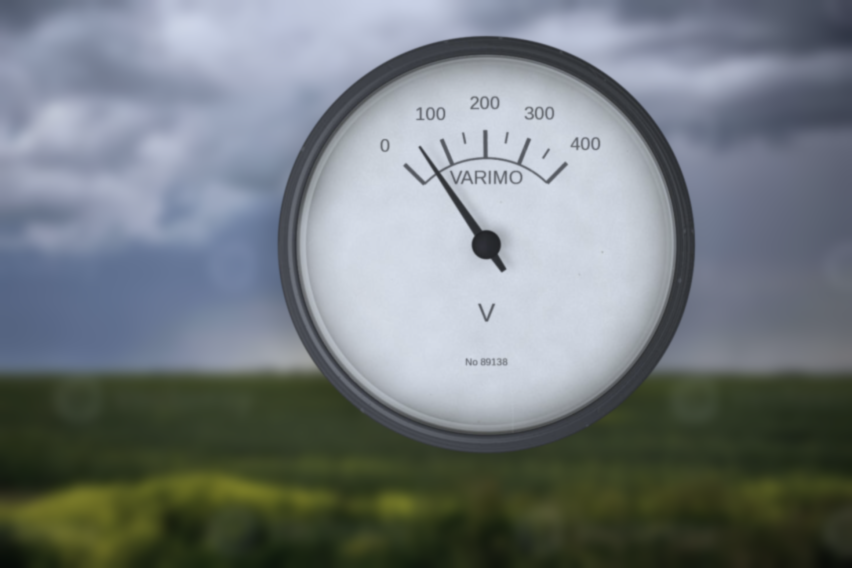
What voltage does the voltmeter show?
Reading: 50 V
